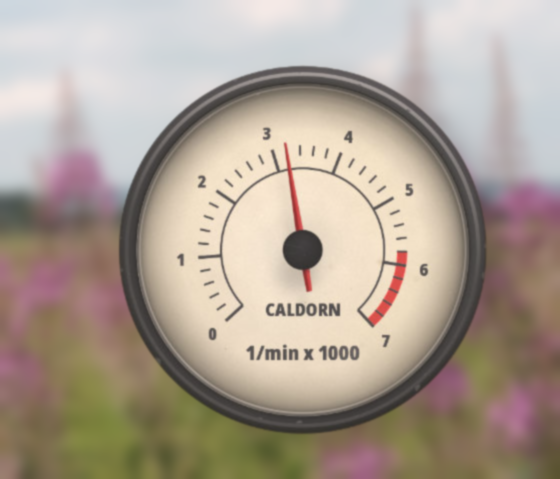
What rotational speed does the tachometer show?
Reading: 3200 rpm
